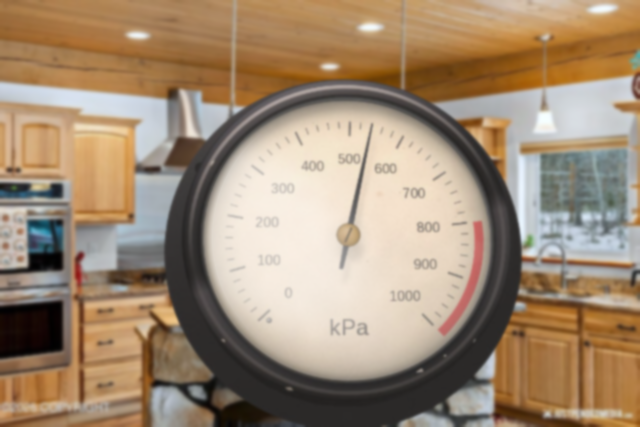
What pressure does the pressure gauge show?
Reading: 540 kPa
